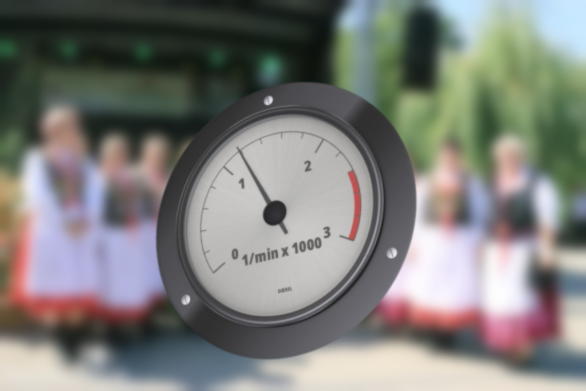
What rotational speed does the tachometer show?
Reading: 1200 rpm
